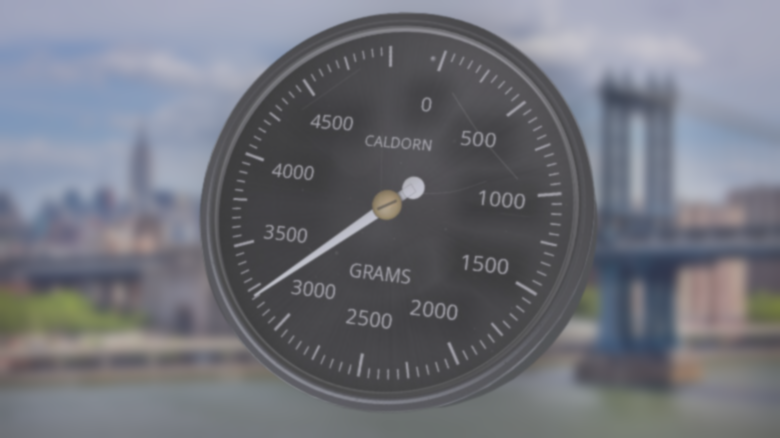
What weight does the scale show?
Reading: 3200 g
